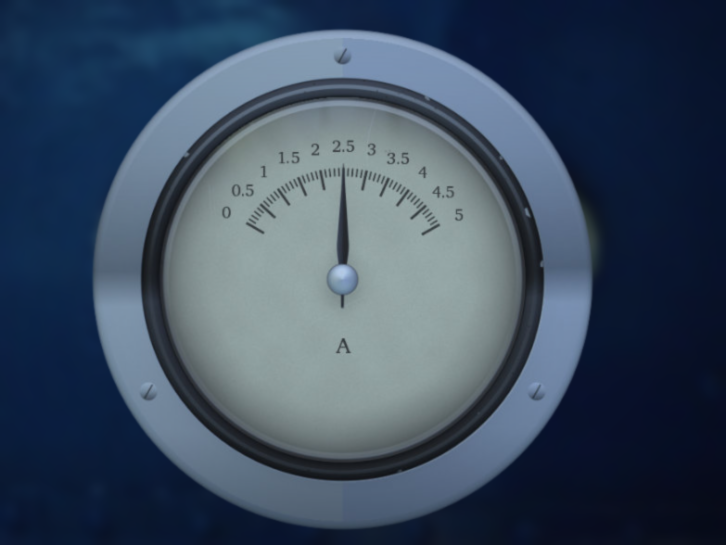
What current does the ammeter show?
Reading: 2.5 A
